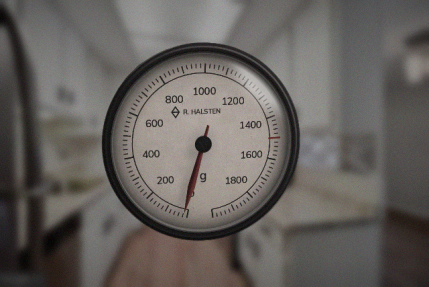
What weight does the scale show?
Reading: 20 g
